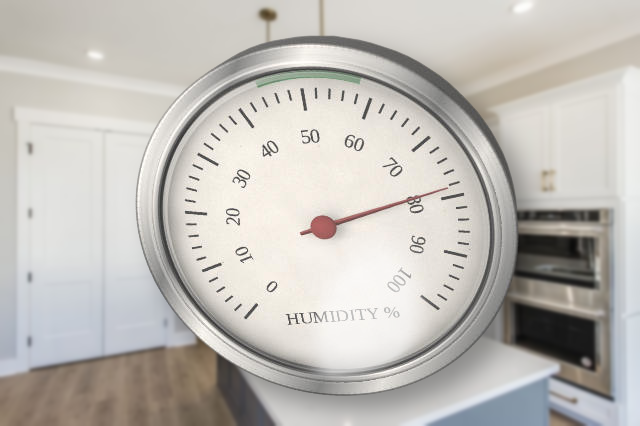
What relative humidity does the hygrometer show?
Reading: 78 %
